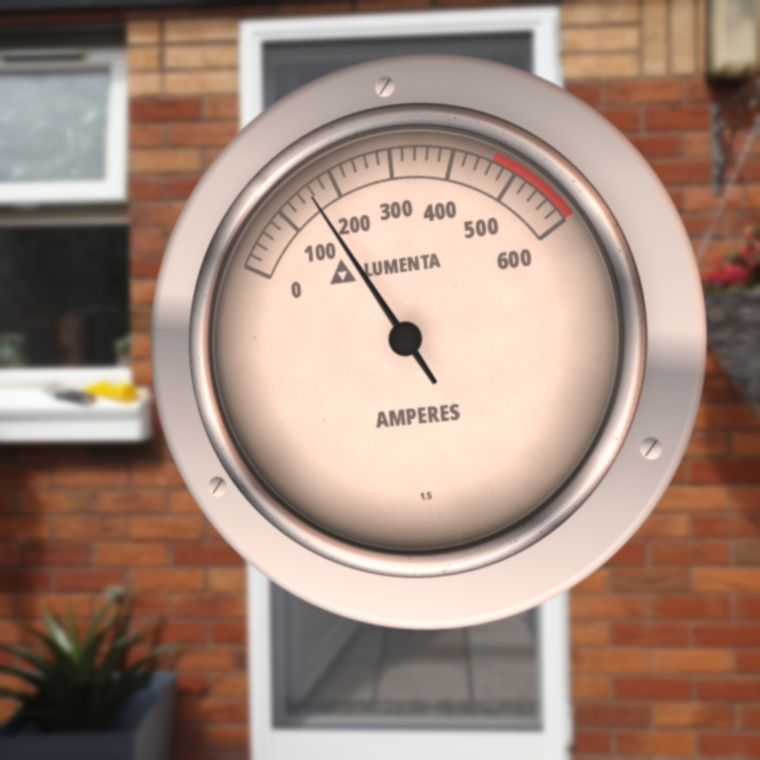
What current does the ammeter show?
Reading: 160 A
